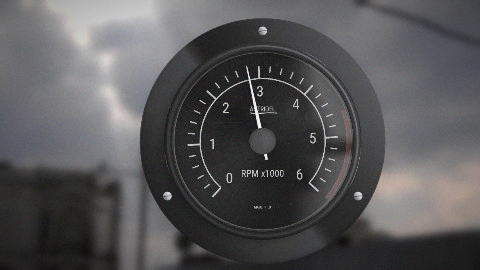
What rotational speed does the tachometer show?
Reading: 2800 rpm
